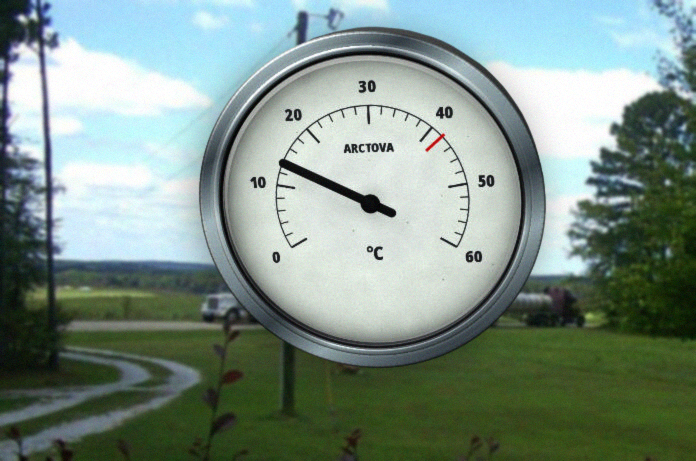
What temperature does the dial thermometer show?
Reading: 14 °C
